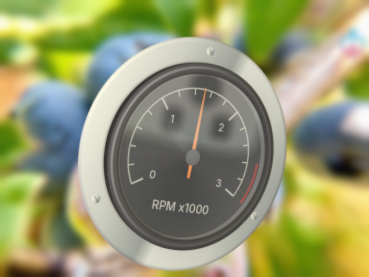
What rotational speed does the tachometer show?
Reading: 1500 rpm
